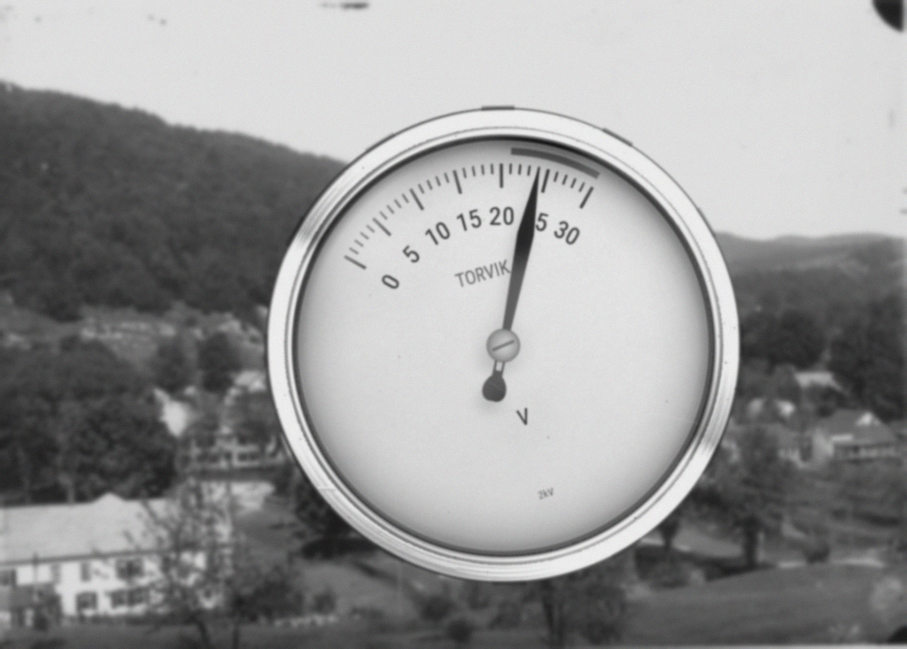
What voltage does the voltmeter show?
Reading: 24 V
